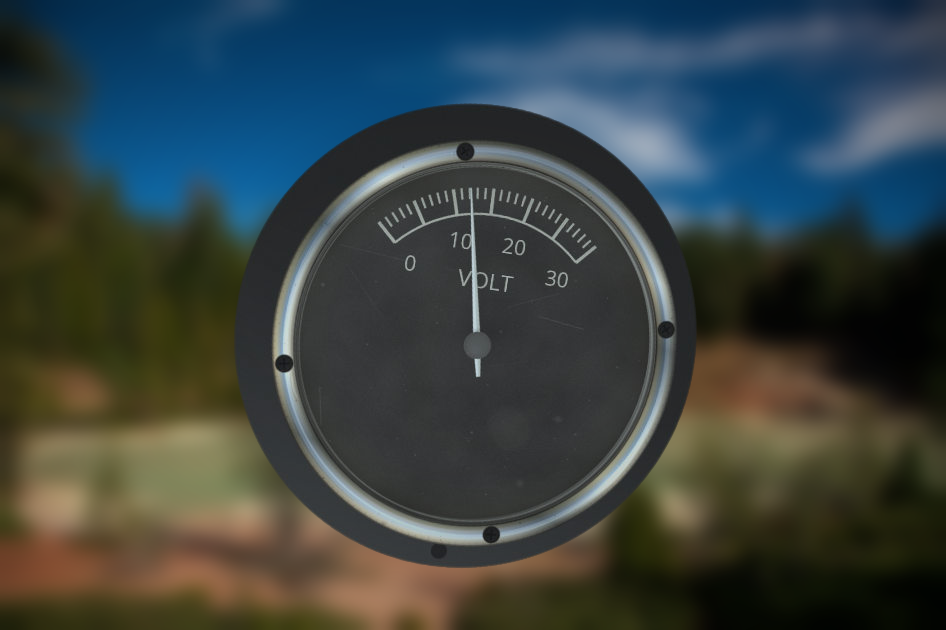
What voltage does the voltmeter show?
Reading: 12 V
